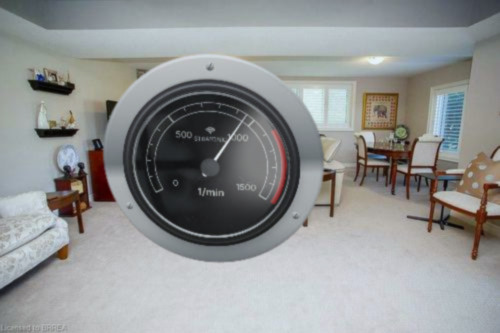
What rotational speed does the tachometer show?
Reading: 950 rpm
